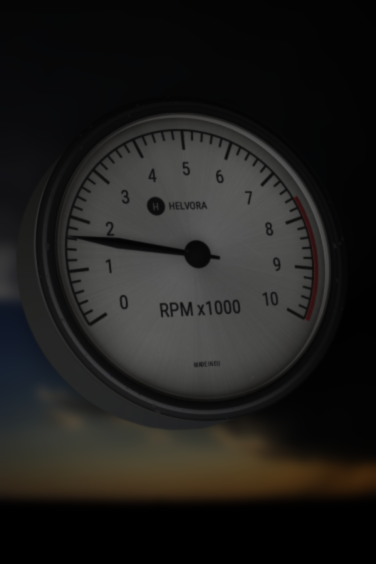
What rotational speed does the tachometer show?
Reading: 1600 rpm
